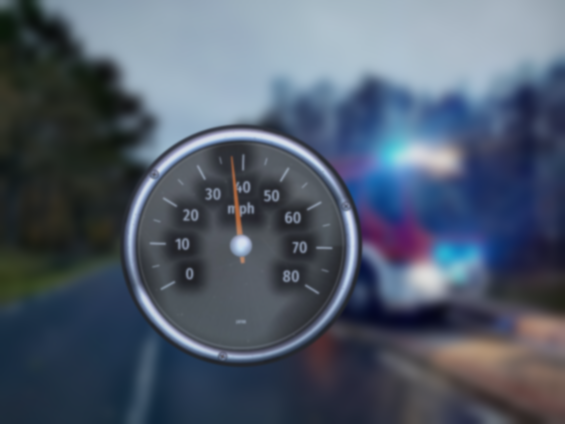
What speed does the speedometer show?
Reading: 37.5 mph
